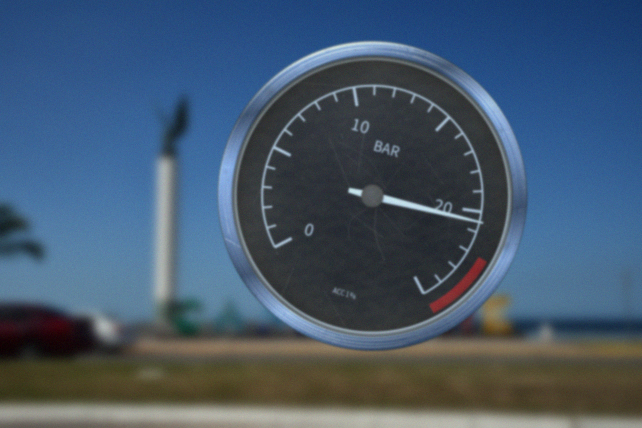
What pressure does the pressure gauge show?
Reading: 20.5 bar
